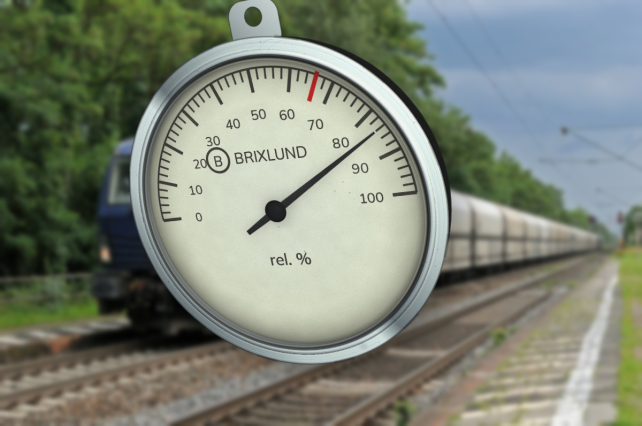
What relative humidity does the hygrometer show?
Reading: 84 %
